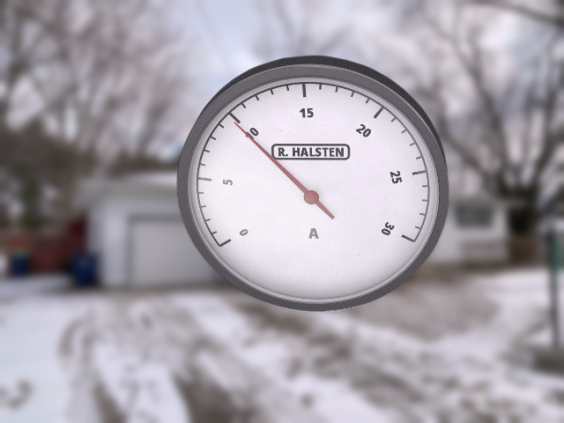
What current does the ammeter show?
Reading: 10 A
